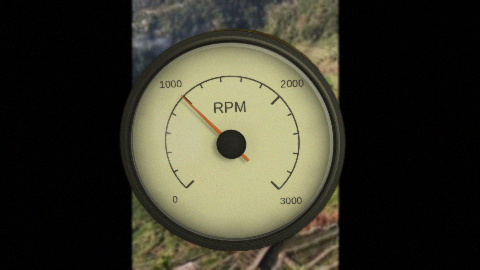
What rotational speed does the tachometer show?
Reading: 1000 rpm
